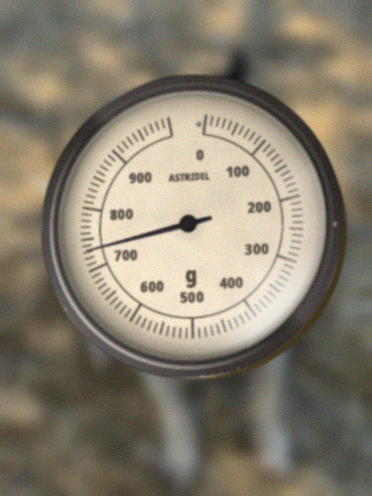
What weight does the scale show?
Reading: 730 g
